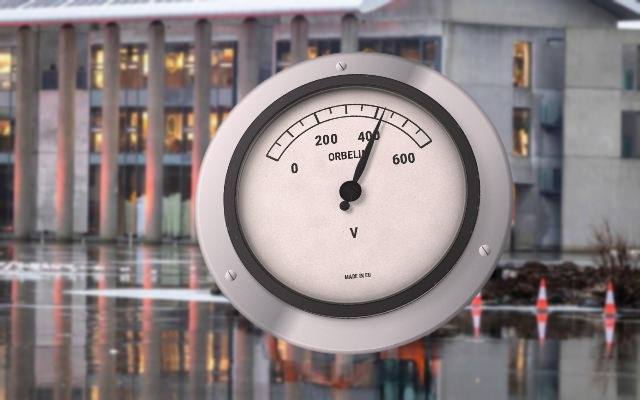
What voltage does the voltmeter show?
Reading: 425 V
